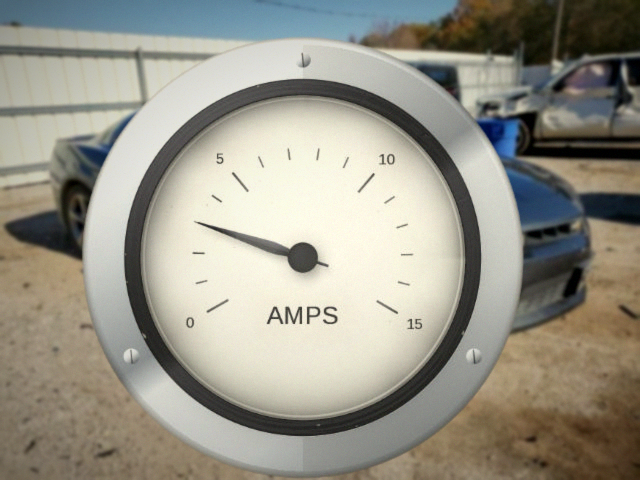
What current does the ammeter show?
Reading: 3 A
